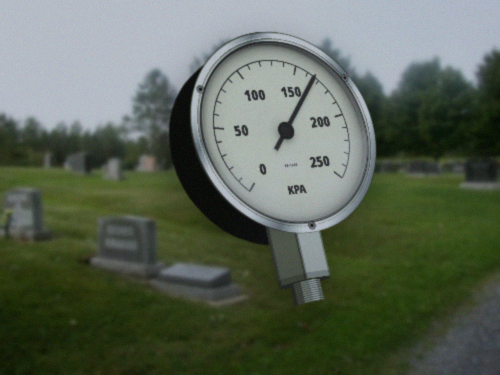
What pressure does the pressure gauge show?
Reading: 165 kPa
